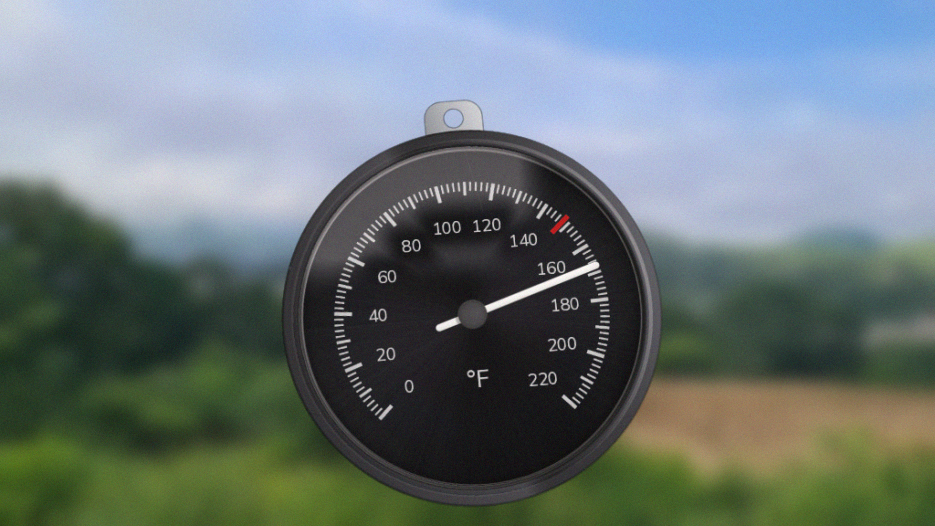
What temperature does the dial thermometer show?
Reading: 168 °F
